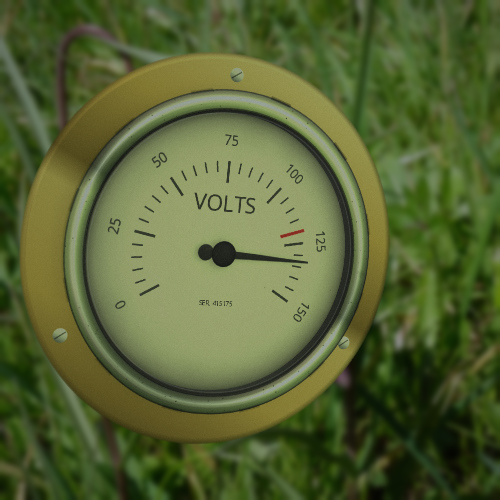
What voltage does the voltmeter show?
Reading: 132.5 V
